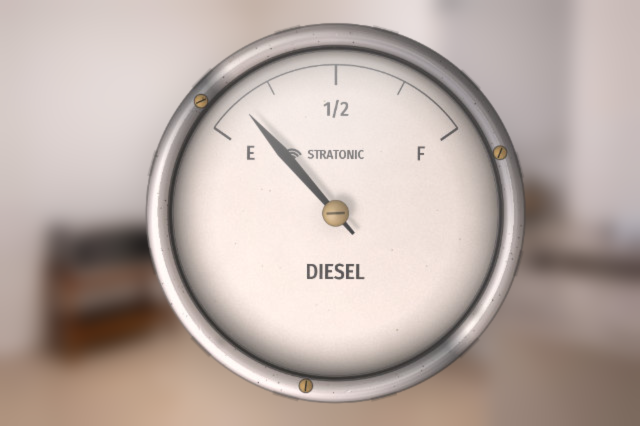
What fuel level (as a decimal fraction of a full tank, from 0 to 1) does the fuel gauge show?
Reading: 0.125
